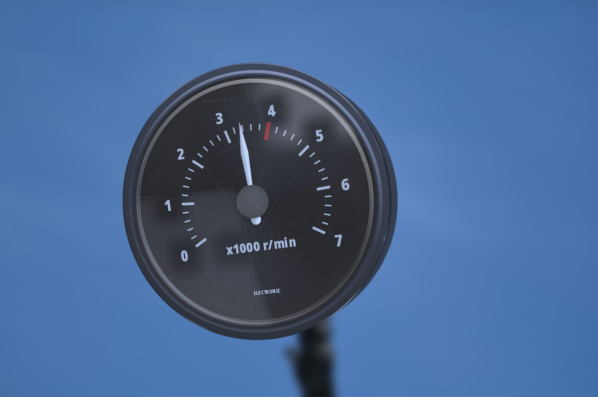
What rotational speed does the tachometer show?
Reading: 3400 rpm
